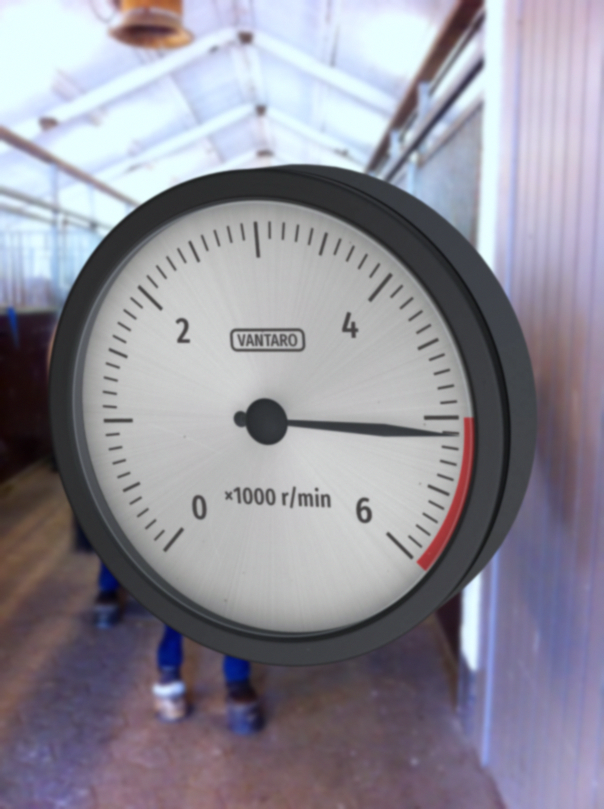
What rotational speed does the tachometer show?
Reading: 5100 rpm
